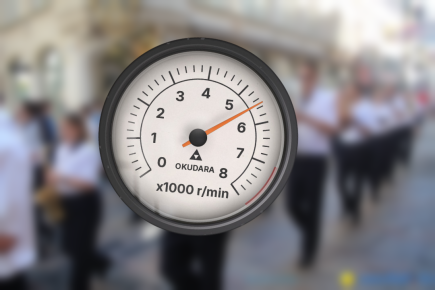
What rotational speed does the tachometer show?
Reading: 5500 rpm
